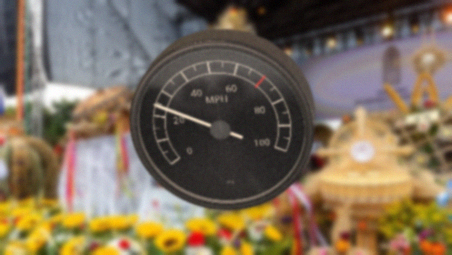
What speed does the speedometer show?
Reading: 25 mph
